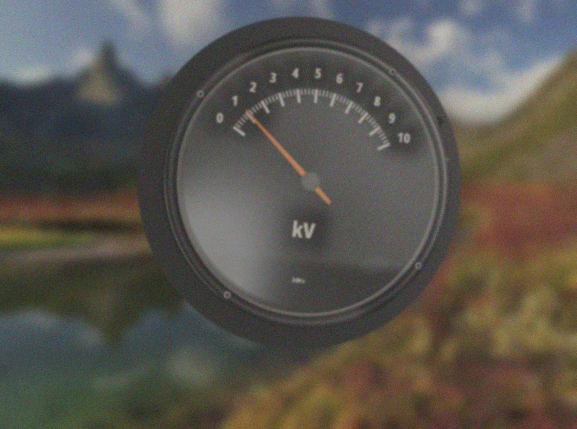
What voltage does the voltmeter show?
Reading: 1 kV
